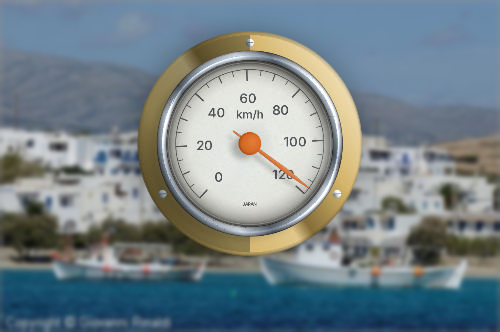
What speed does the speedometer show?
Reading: 117.5 km/h
